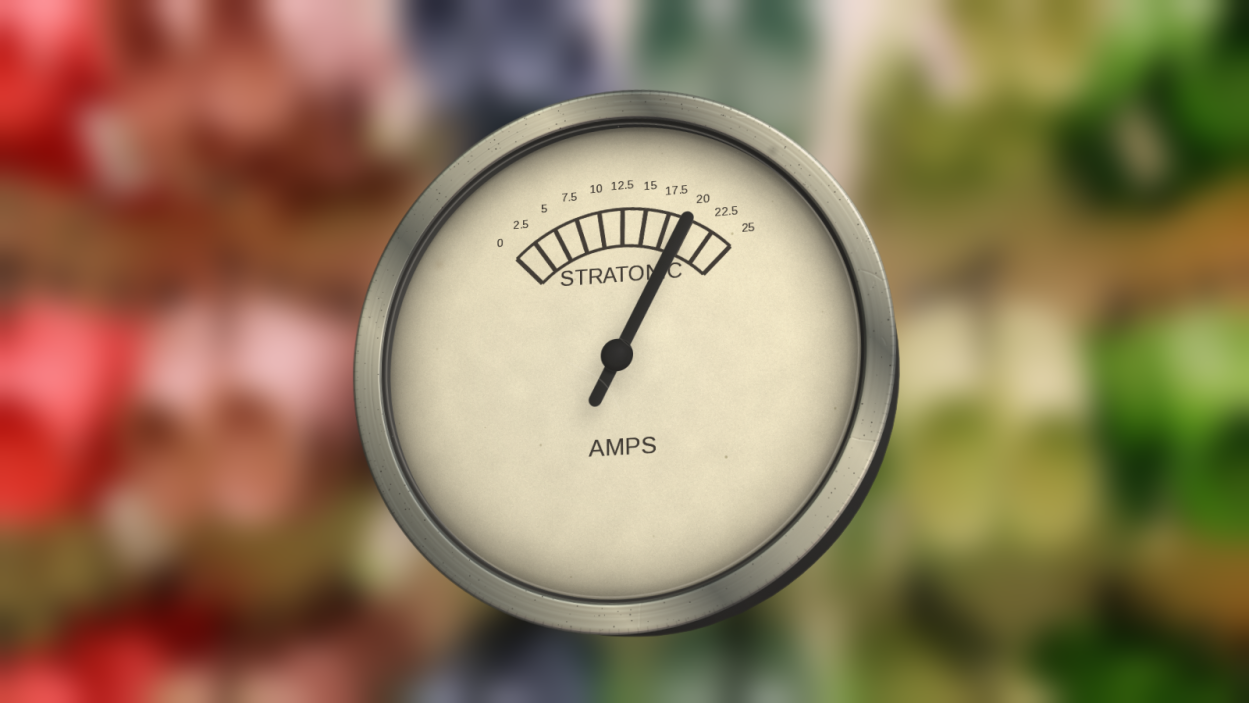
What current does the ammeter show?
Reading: 20 A
